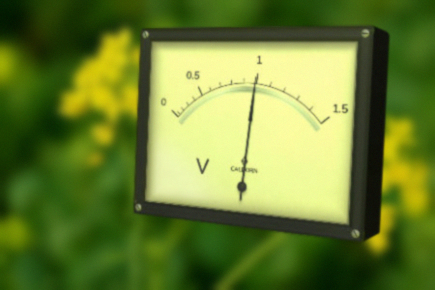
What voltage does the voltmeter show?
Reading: 1 V
